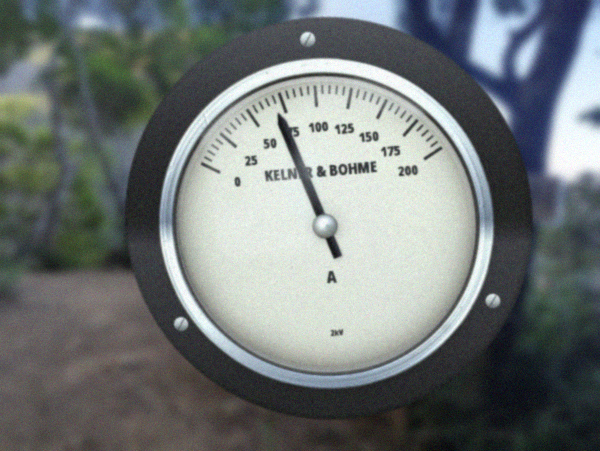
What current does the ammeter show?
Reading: 70 A
